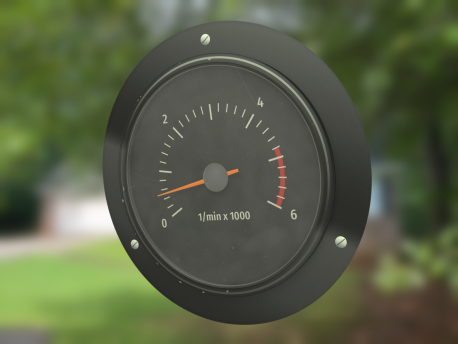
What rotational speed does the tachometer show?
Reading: 500 rpm
